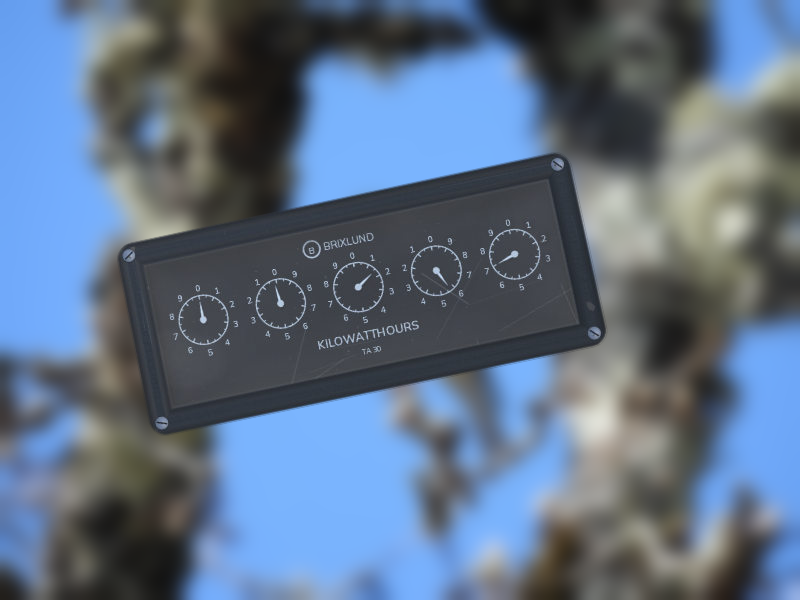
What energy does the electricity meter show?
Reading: 157 kWh
